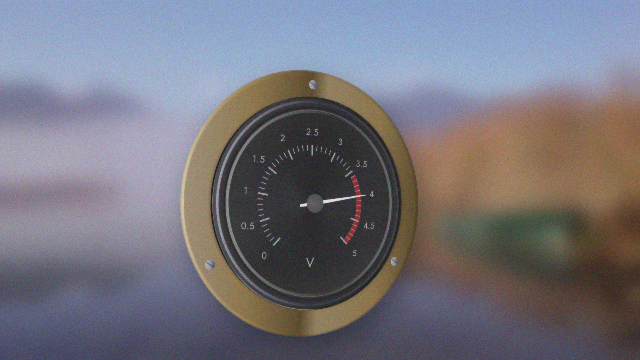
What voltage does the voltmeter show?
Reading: 4 V
